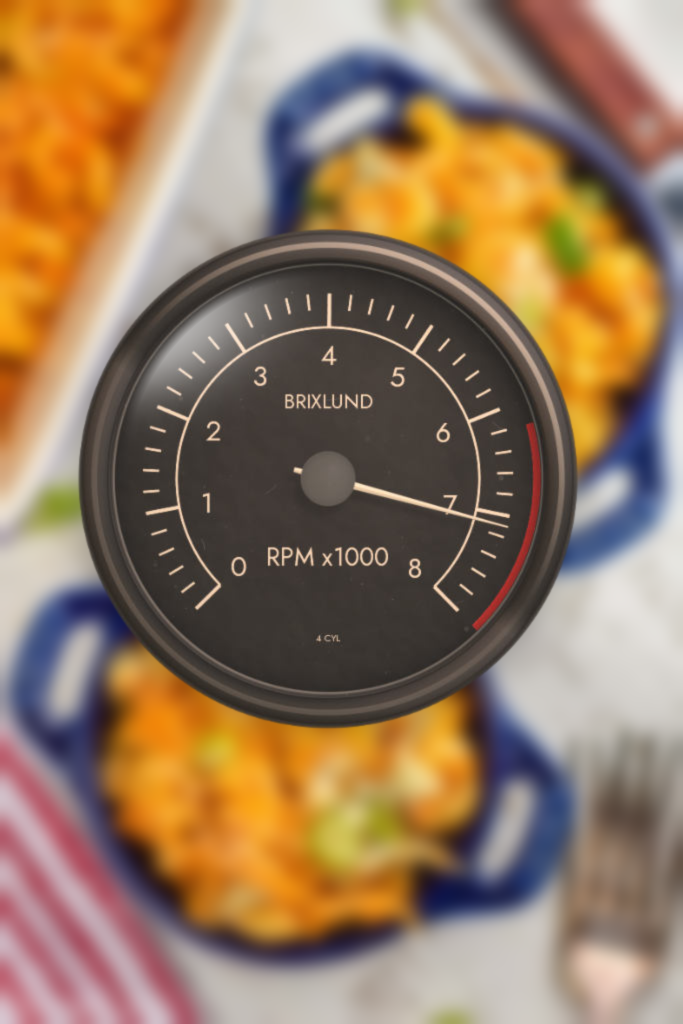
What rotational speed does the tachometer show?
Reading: 7100 rpm
